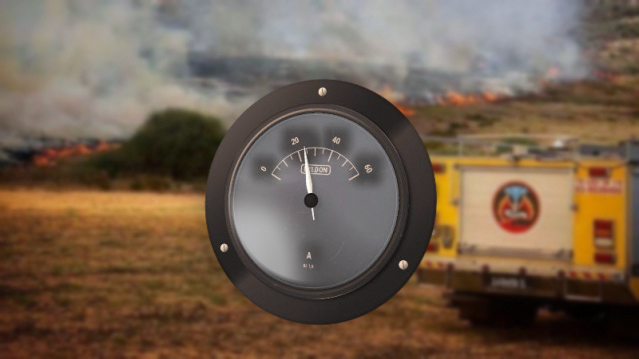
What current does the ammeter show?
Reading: 25 A
